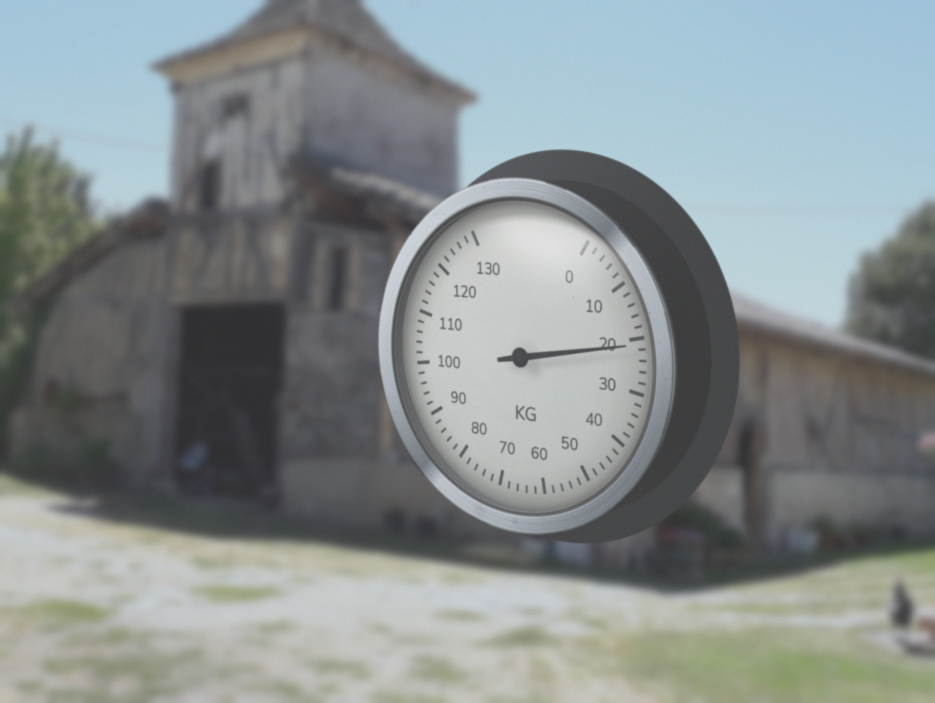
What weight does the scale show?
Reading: 21 kg
